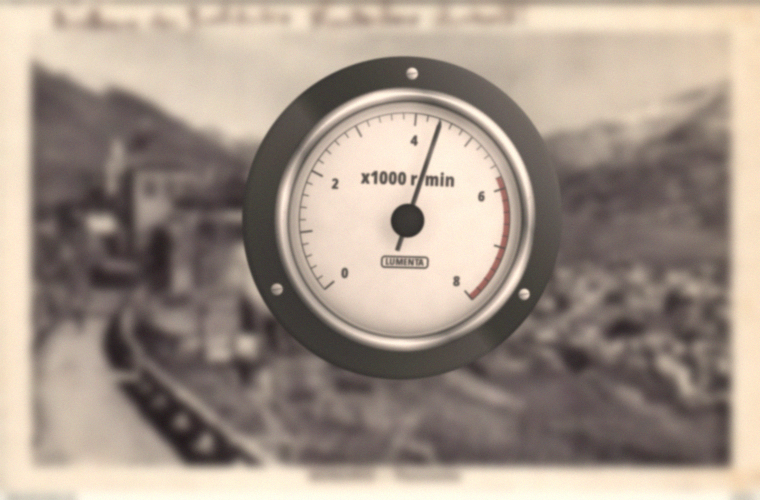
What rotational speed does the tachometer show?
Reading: 4400 rpm
